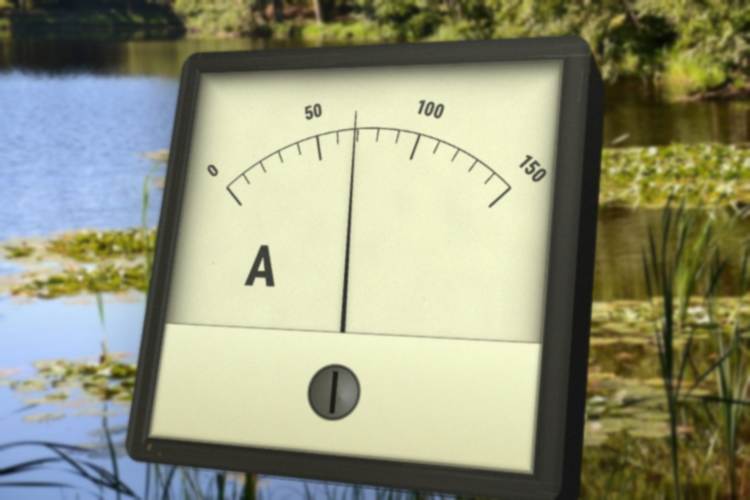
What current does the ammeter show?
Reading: 70 A
